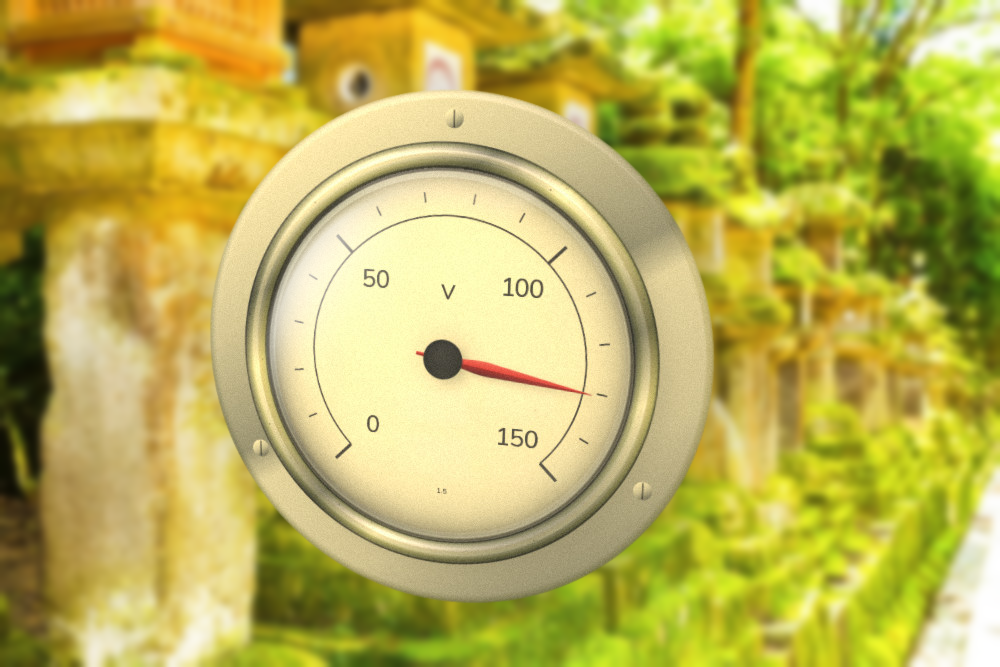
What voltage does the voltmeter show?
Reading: 130 V
